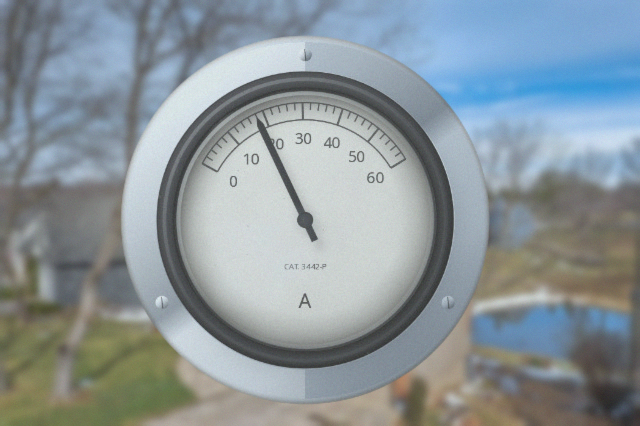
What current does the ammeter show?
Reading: 18 A
